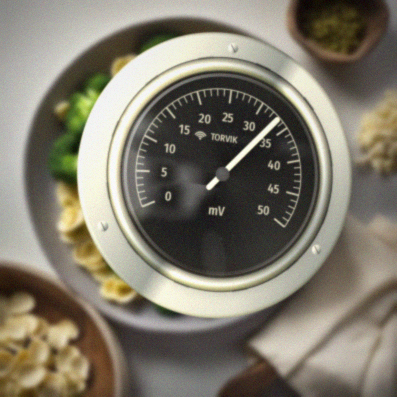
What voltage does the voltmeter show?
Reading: 33 mV
